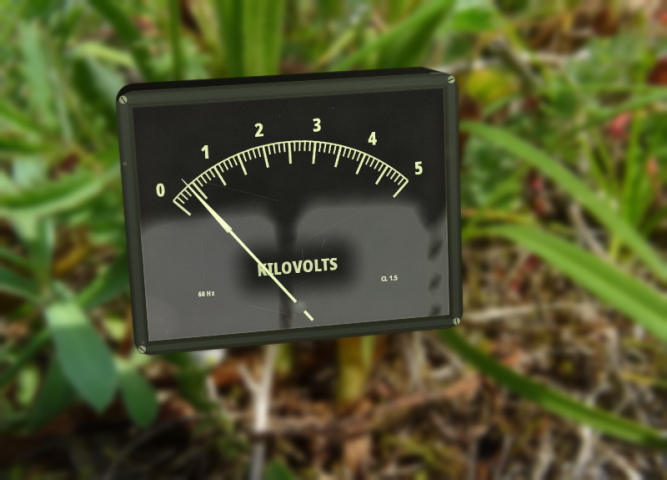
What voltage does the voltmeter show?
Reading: 0.4 kV
